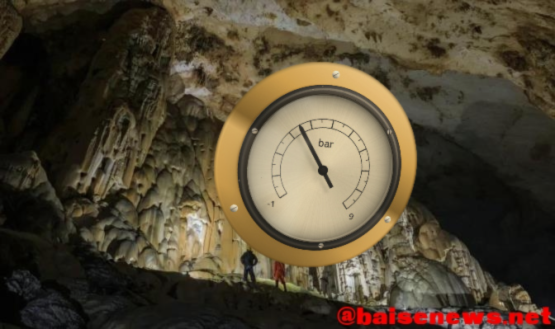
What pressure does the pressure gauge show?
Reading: 2.5 bar
